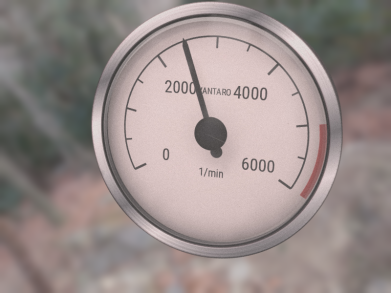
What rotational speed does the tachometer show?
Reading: 2500 rpm
